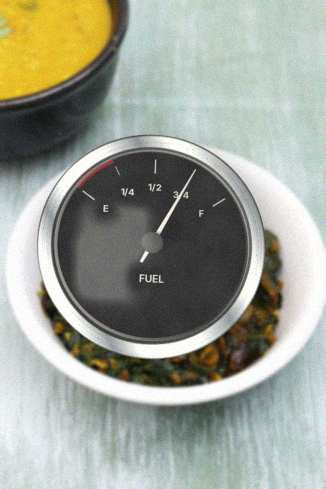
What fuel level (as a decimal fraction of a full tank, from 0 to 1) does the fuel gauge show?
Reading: 0.75
